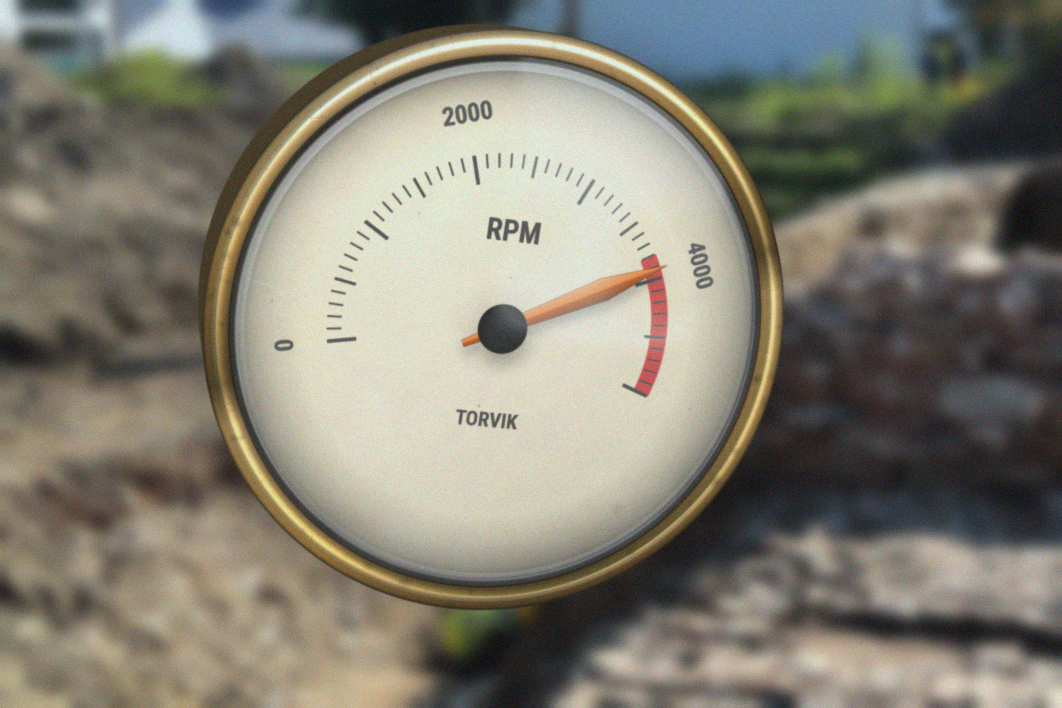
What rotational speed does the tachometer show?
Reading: 3900 rpm
